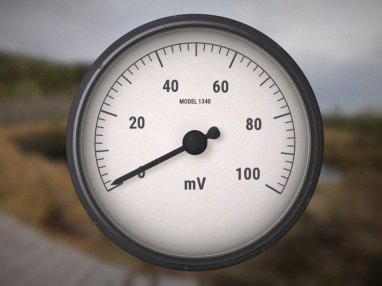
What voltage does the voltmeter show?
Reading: 1 mV
